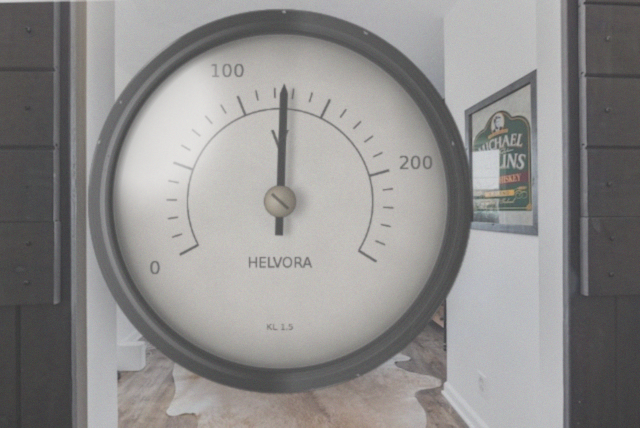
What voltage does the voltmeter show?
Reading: 125 V
